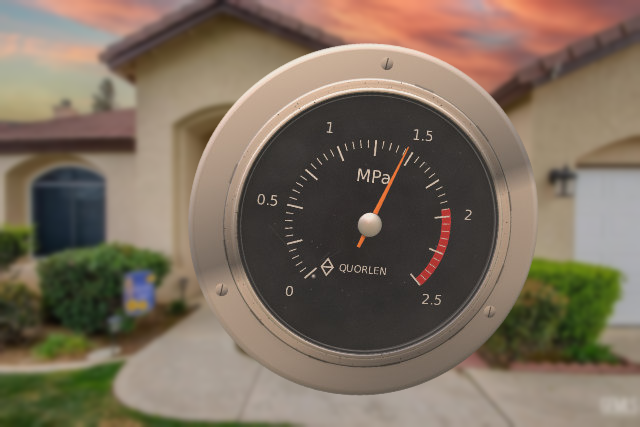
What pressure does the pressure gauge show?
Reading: 1.45 MPa
